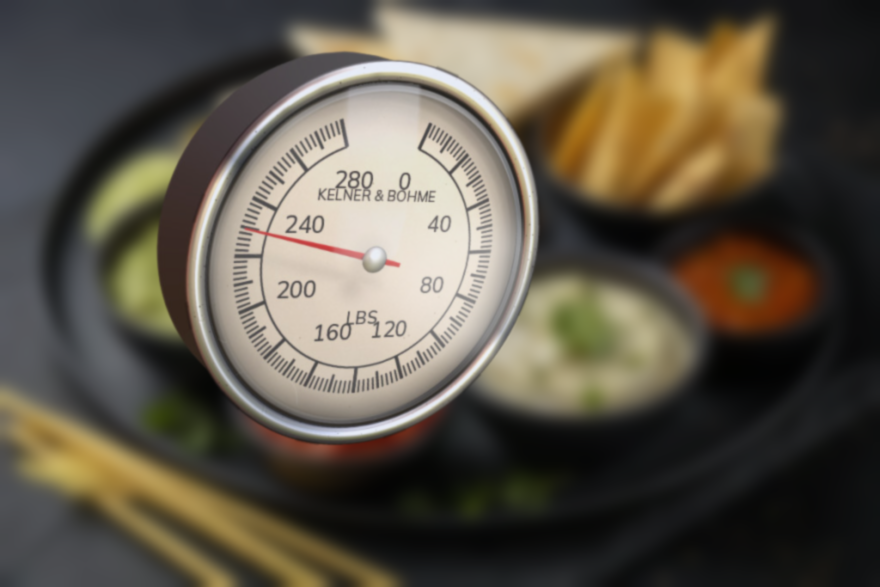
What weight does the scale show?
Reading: 230 lb
